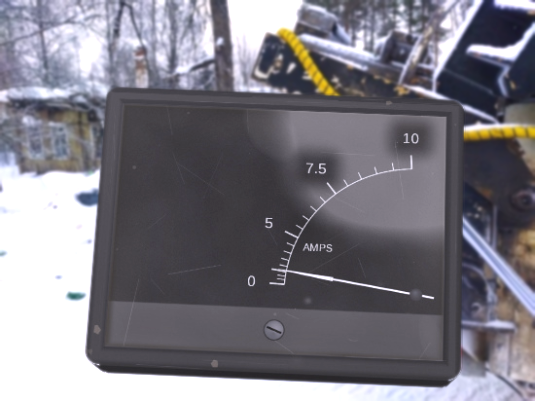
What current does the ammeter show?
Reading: 2.5 A
